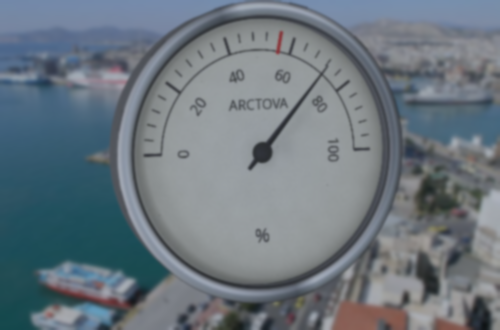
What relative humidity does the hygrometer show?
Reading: 72 %
